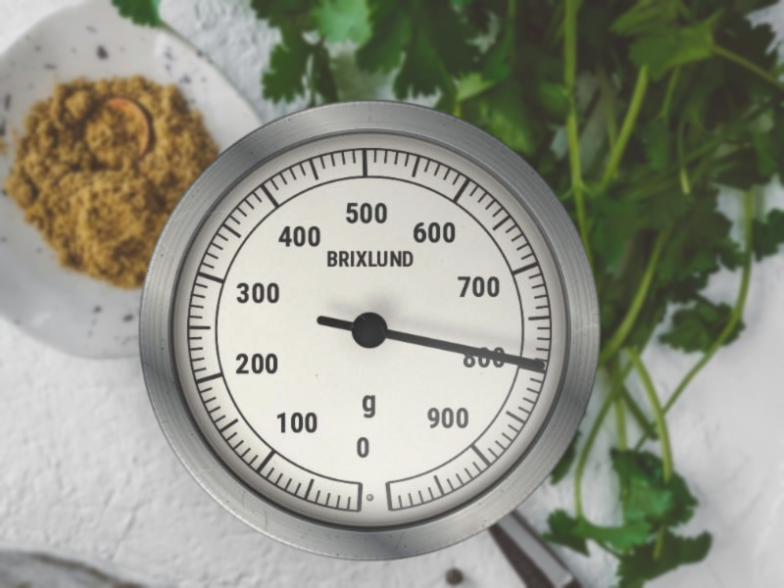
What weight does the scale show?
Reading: 795 g
